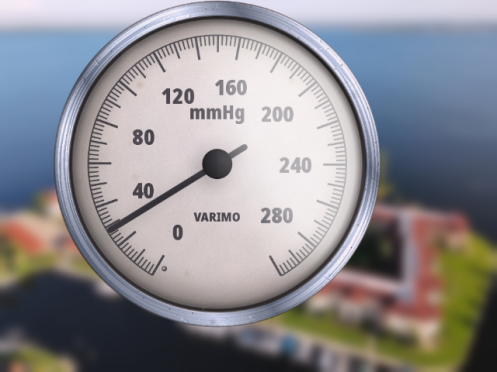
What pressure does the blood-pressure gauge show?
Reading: 28 mmHg
